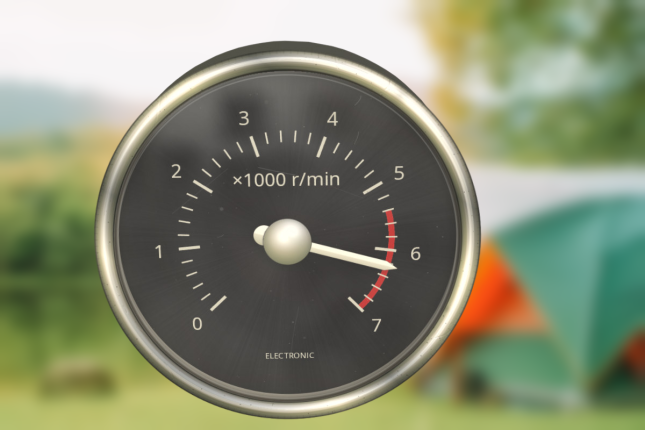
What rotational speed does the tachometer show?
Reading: 6200 rpm
